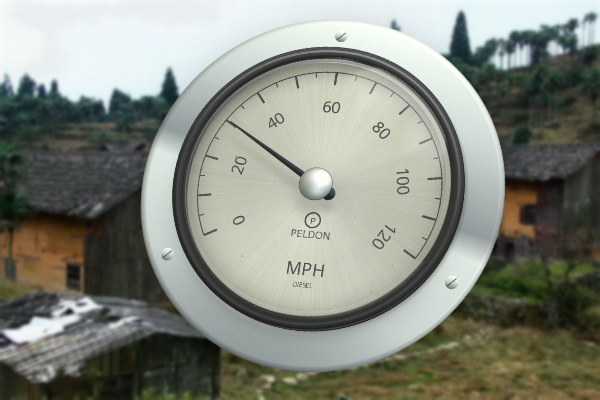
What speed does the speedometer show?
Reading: 30 mph
